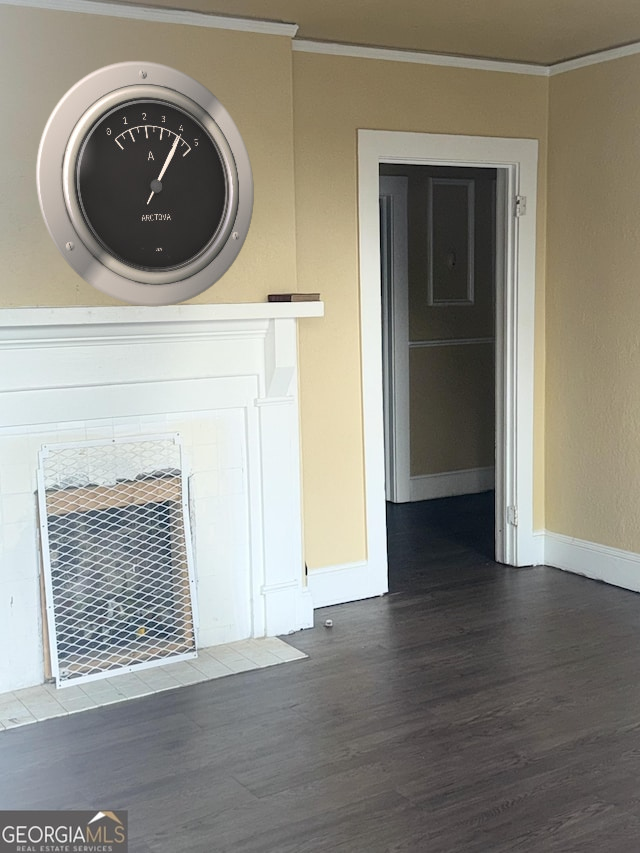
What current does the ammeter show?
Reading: 4 A
